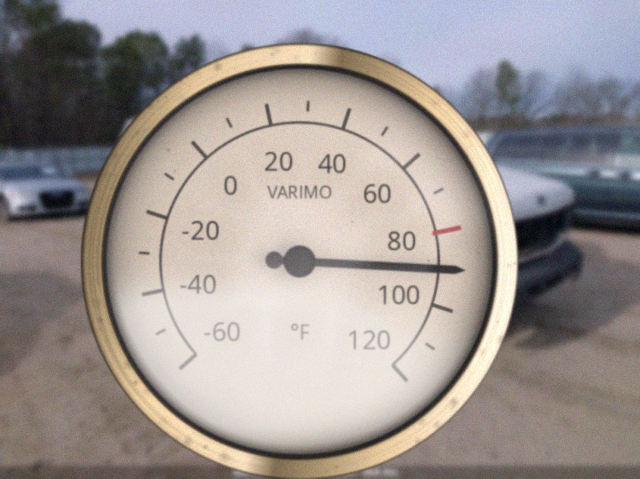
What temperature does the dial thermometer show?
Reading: 90 °F
